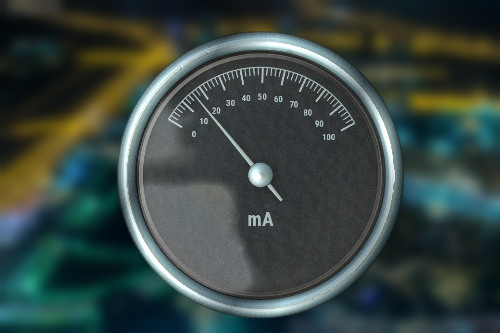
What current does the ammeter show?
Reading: 16 mA
